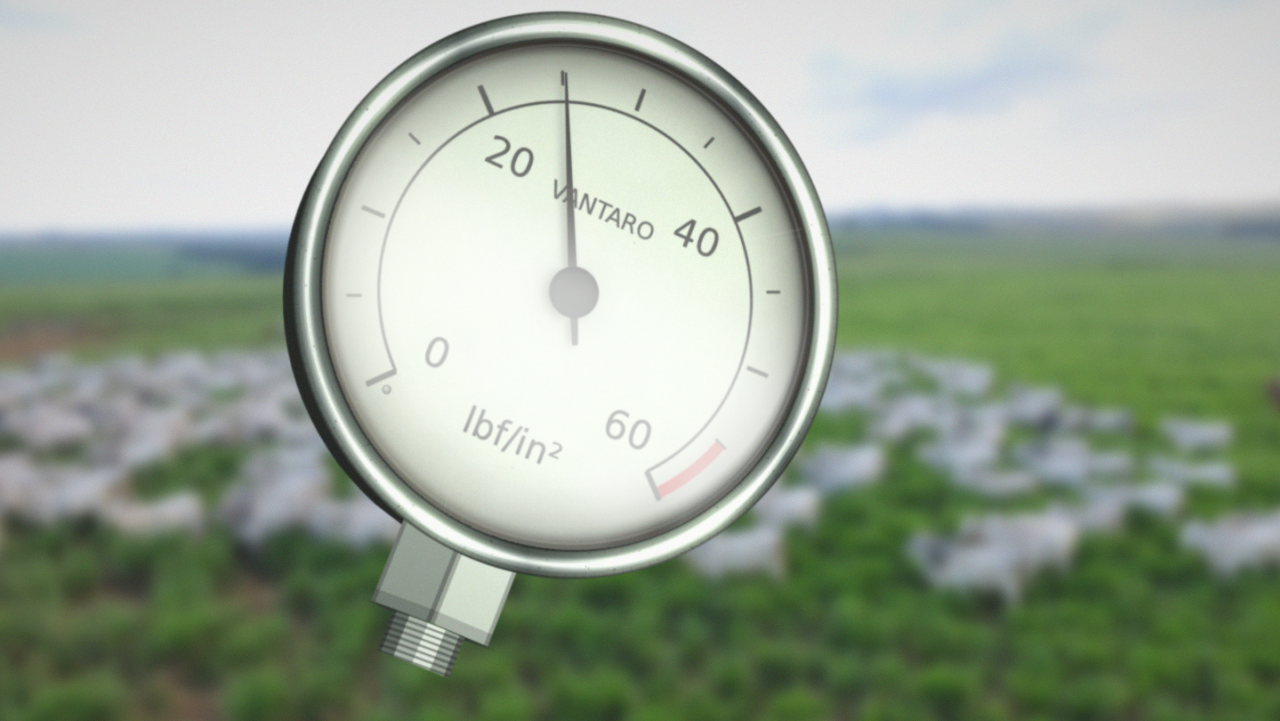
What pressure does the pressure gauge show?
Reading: 25 psi
